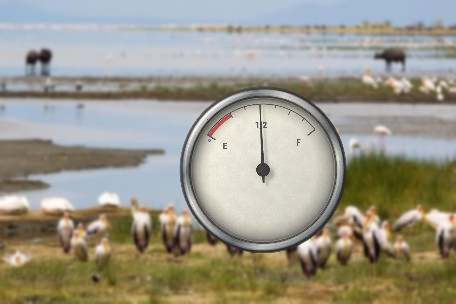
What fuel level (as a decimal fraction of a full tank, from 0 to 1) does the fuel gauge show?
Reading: 0.5
